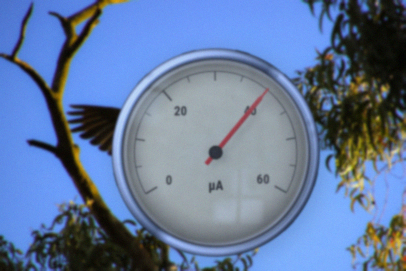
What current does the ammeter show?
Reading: 40 µA
